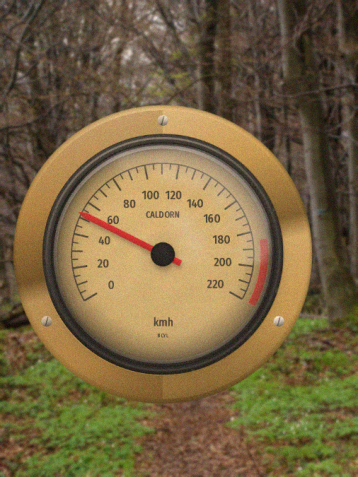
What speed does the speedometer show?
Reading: 52.5 km/h
